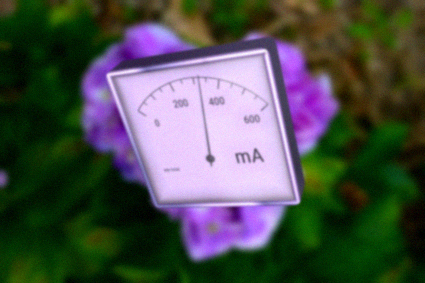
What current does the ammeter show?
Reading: 325 mA
